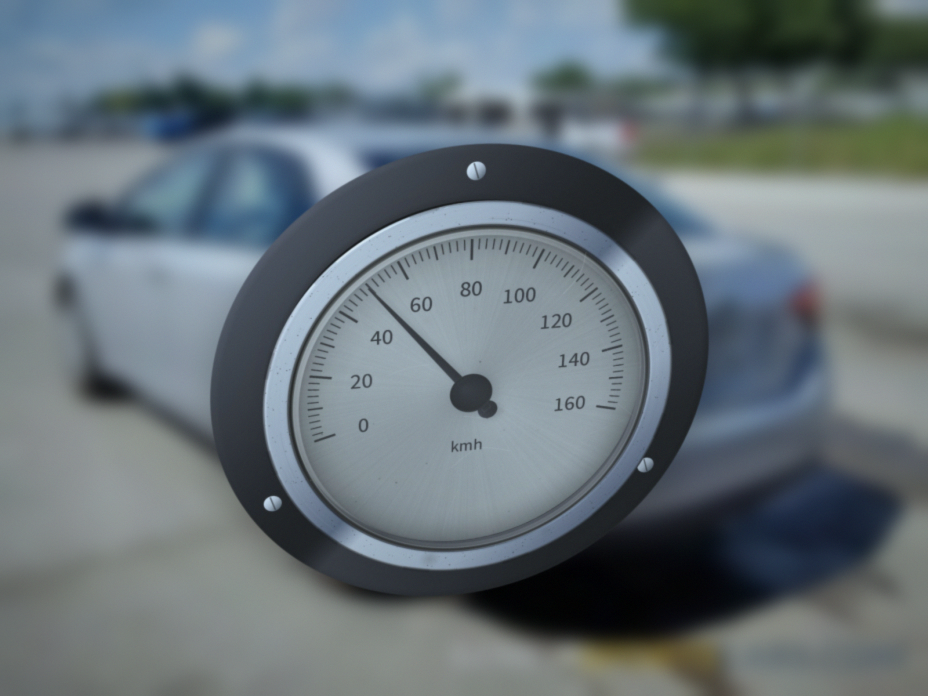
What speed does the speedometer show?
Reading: 50 km/h
